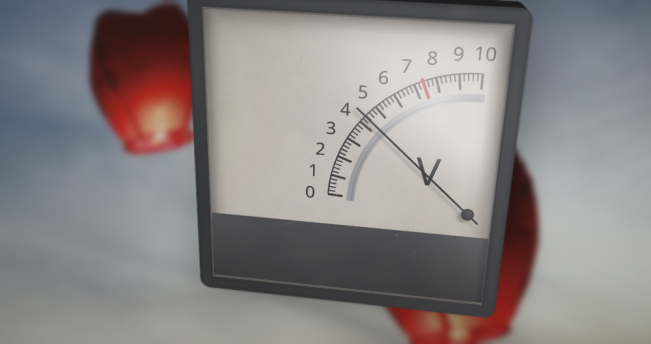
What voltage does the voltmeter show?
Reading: 4.4 V
